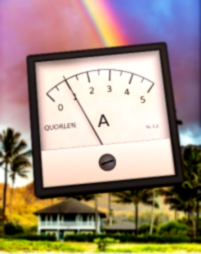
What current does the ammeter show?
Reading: 1 A
